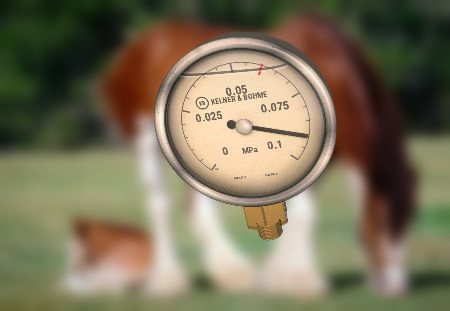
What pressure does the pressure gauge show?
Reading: 0.09 MPa
